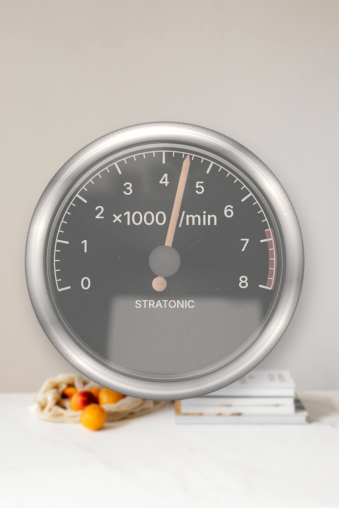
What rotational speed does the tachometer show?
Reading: 4500 rpm
